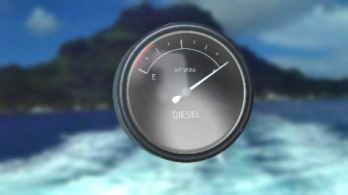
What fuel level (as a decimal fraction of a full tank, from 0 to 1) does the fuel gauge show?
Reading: 1
